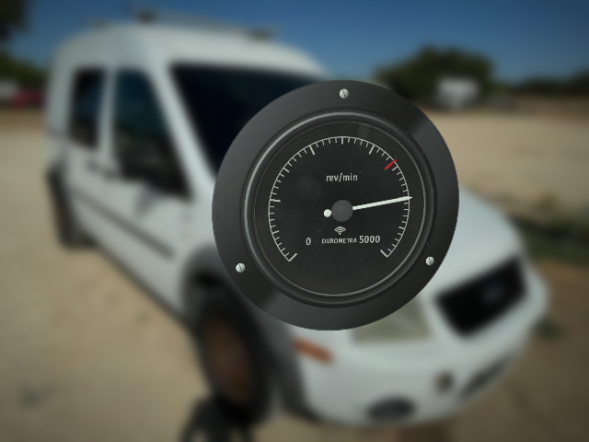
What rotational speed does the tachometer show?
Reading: 4000 rpm
